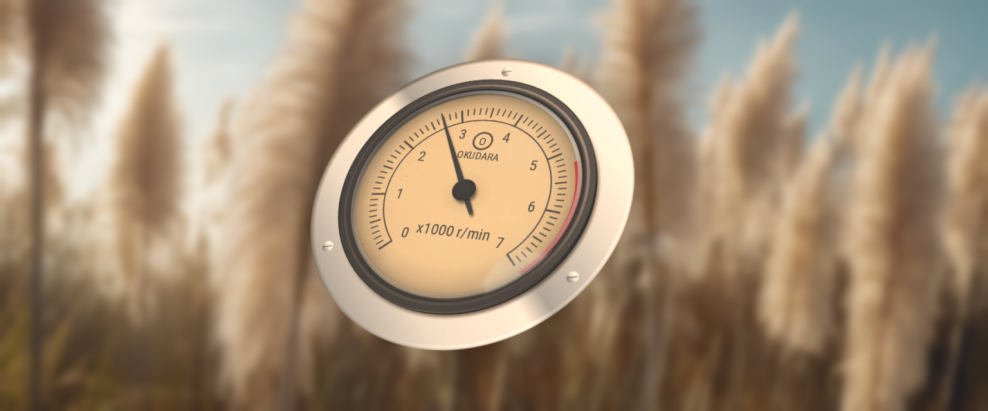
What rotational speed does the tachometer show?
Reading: 2700 rpm
